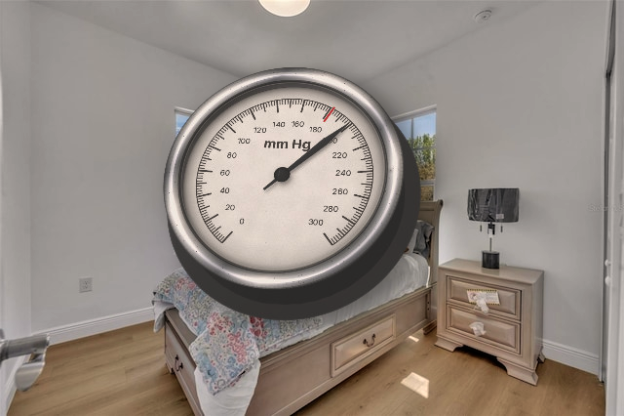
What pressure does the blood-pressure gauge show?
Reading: 200 mmHg
